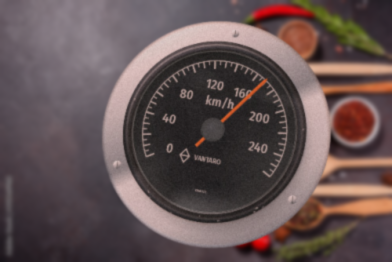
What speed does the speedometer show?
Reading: 170 km/h
